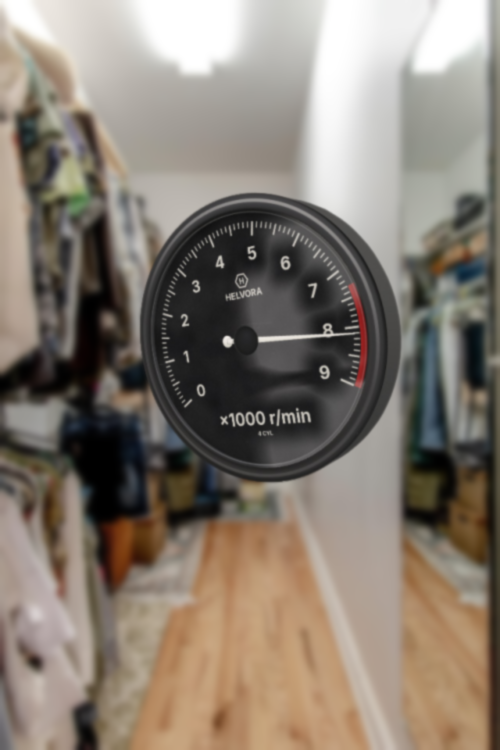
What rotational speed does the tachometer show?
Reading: 8100 rpm
